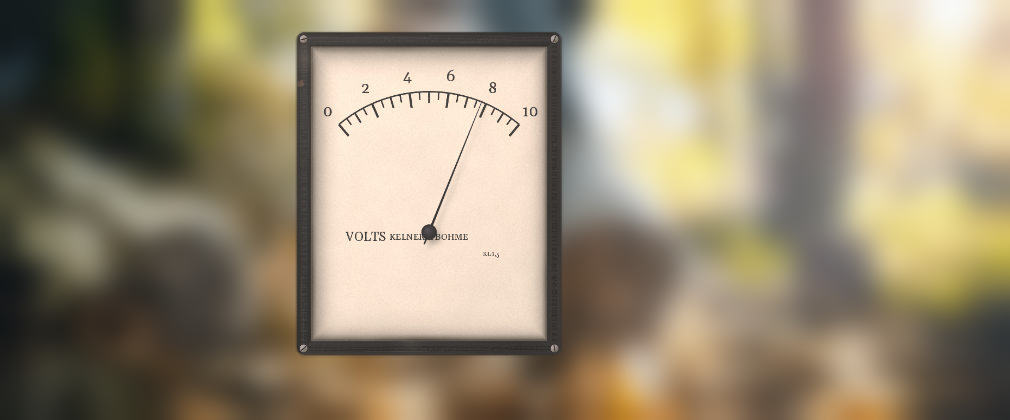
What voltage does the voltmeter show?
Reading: 7.75 V
